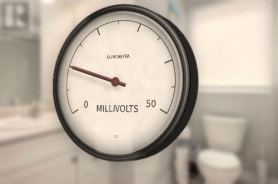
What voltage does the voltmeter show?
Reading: 10 mV
